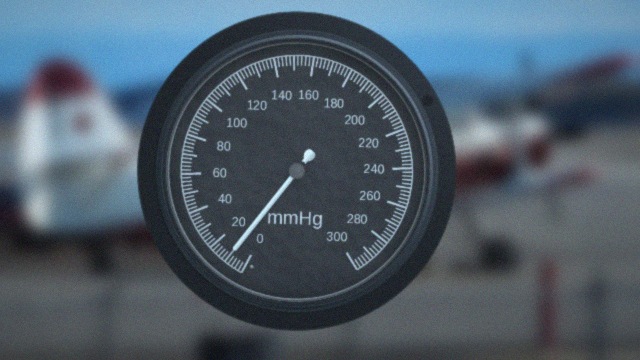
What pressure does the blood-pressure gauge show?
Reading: 10 mmHg
